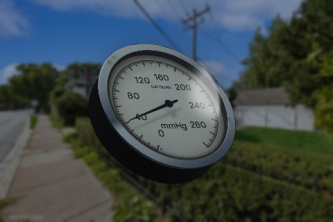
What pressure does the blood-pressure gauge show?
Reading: 40 mmHg
